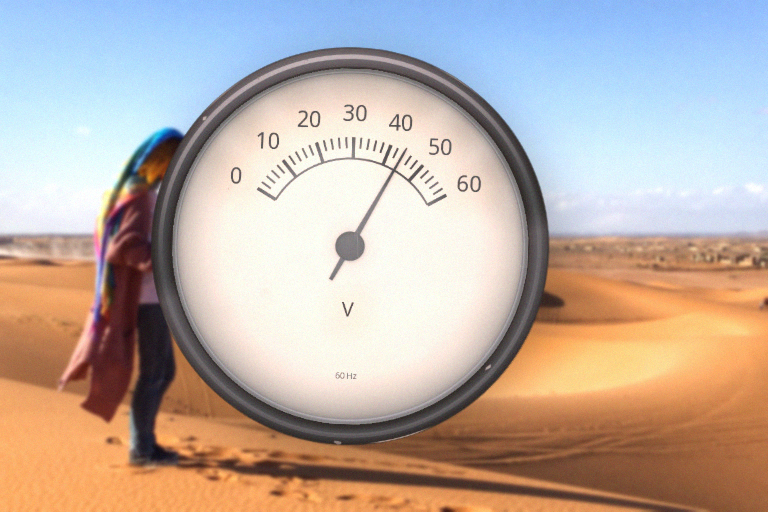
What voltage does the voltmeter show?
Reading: 44 V
